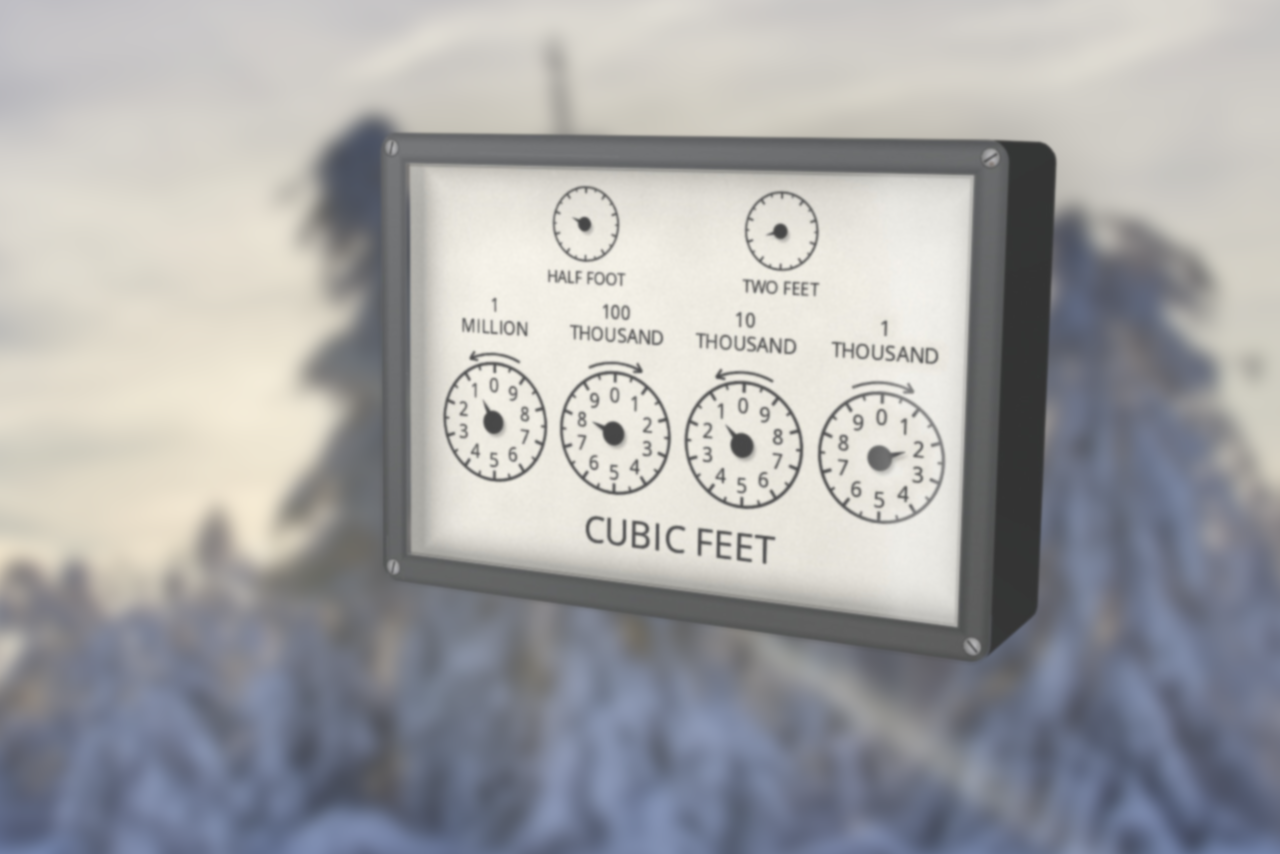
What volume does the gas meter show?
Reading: 81200 ft³
